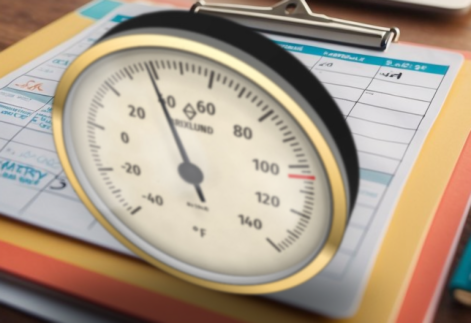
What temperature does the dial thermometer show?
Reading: 40 °F
